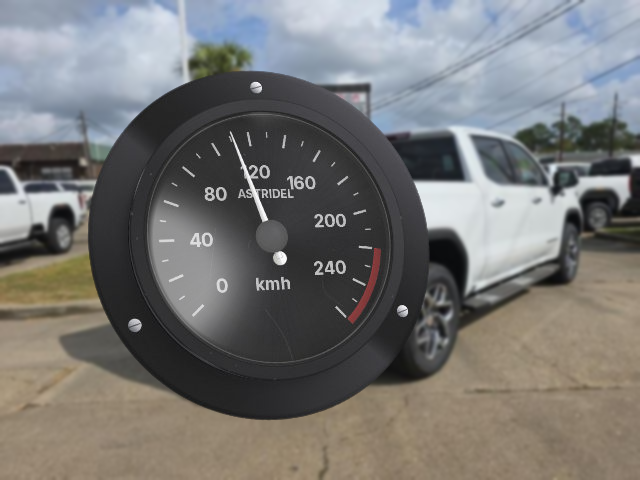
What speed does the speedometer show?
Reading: 110 km/h
